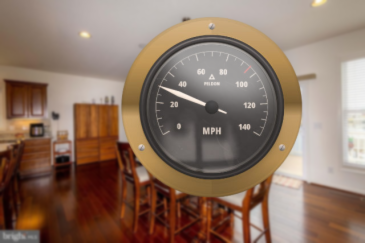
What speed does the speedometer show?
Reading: 30 mph
